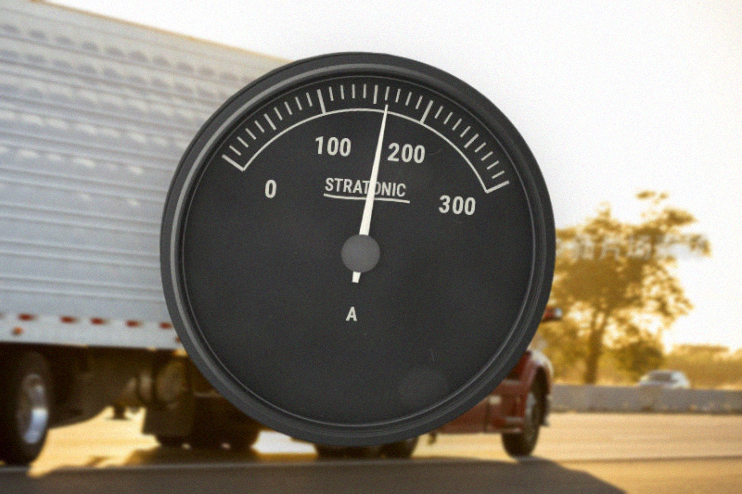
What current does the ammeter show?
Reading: 160 A
